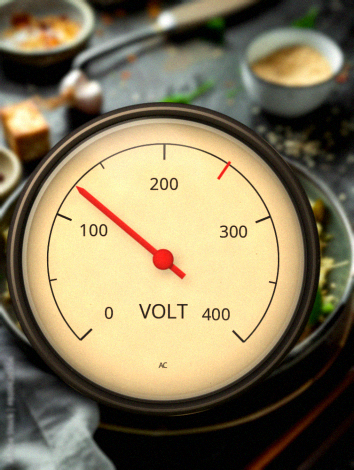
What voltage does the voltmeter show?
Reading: 125 V
